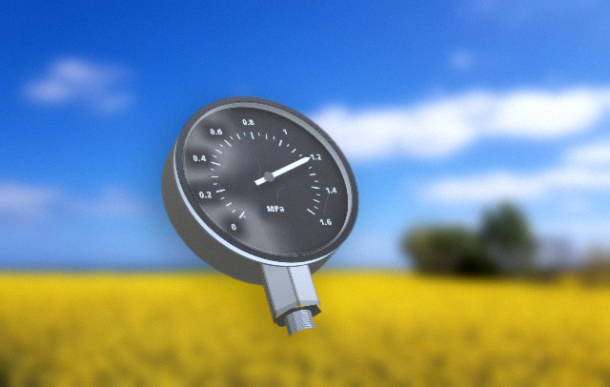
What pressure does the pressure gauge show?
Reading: 1.2 MPa
